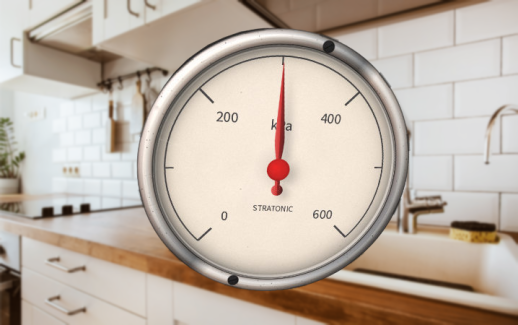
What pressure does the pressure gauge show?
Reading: 300 kPa
